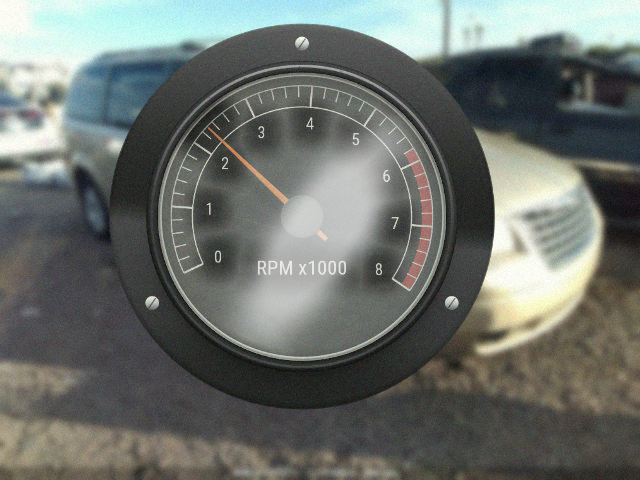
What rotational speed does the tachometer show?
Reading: 2300 rpm
